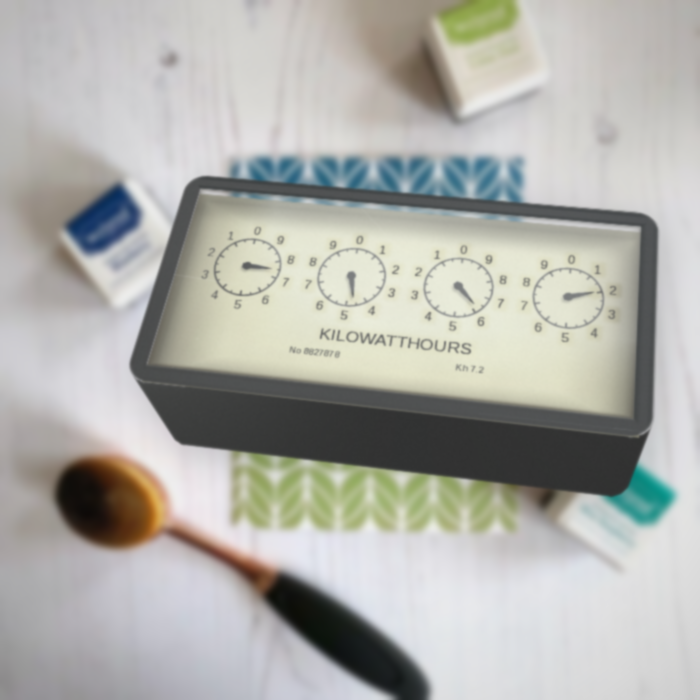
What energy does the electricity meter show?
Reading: 7462 kWh
